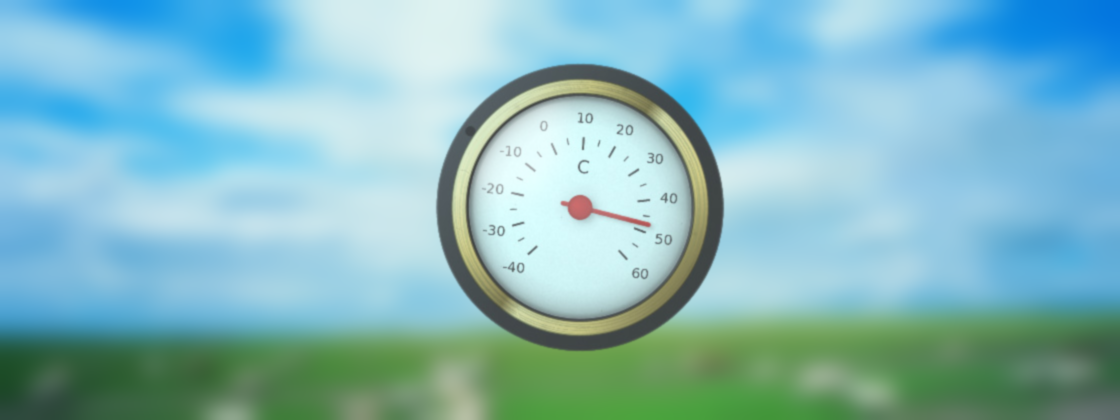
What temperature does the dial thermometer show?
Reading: 47.5 °C
